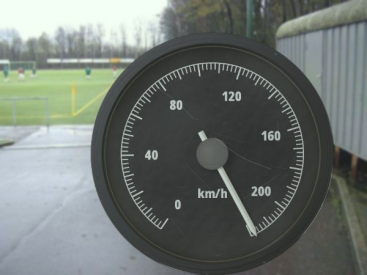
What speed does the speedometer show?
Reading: 218 km/h
